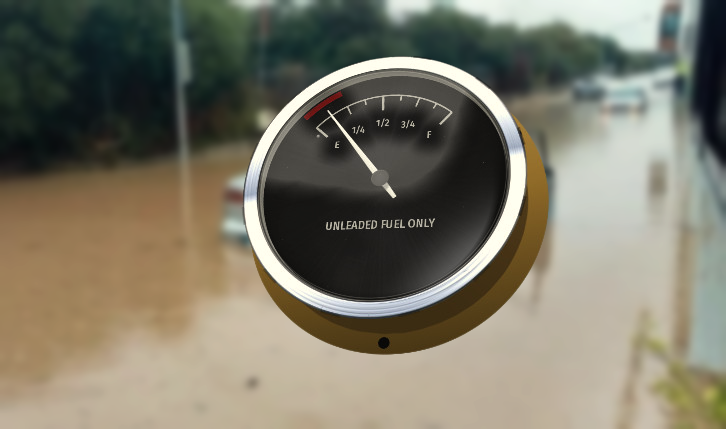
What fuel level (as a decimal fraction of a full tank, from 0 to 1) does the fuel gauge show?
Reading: 0.125
